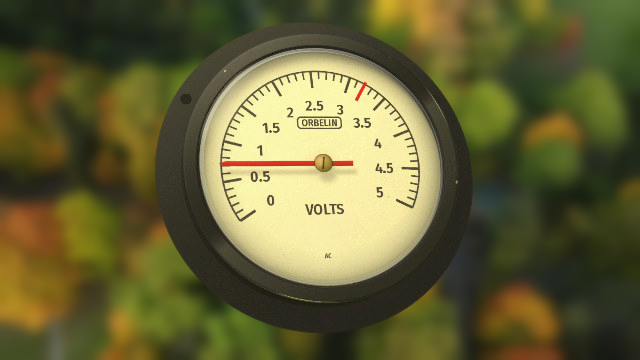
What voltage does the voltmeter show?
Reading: 0.7 V
